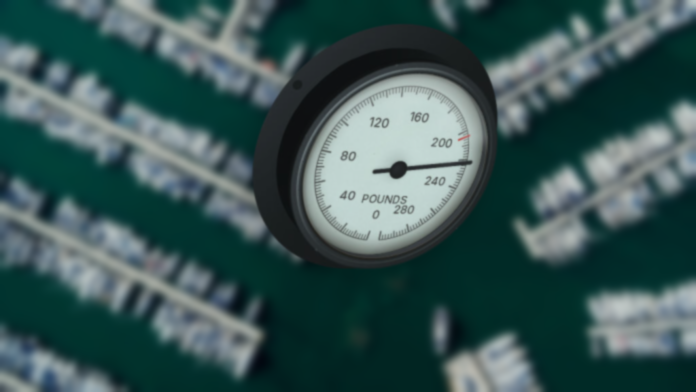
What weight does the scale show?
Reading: 220 lb
